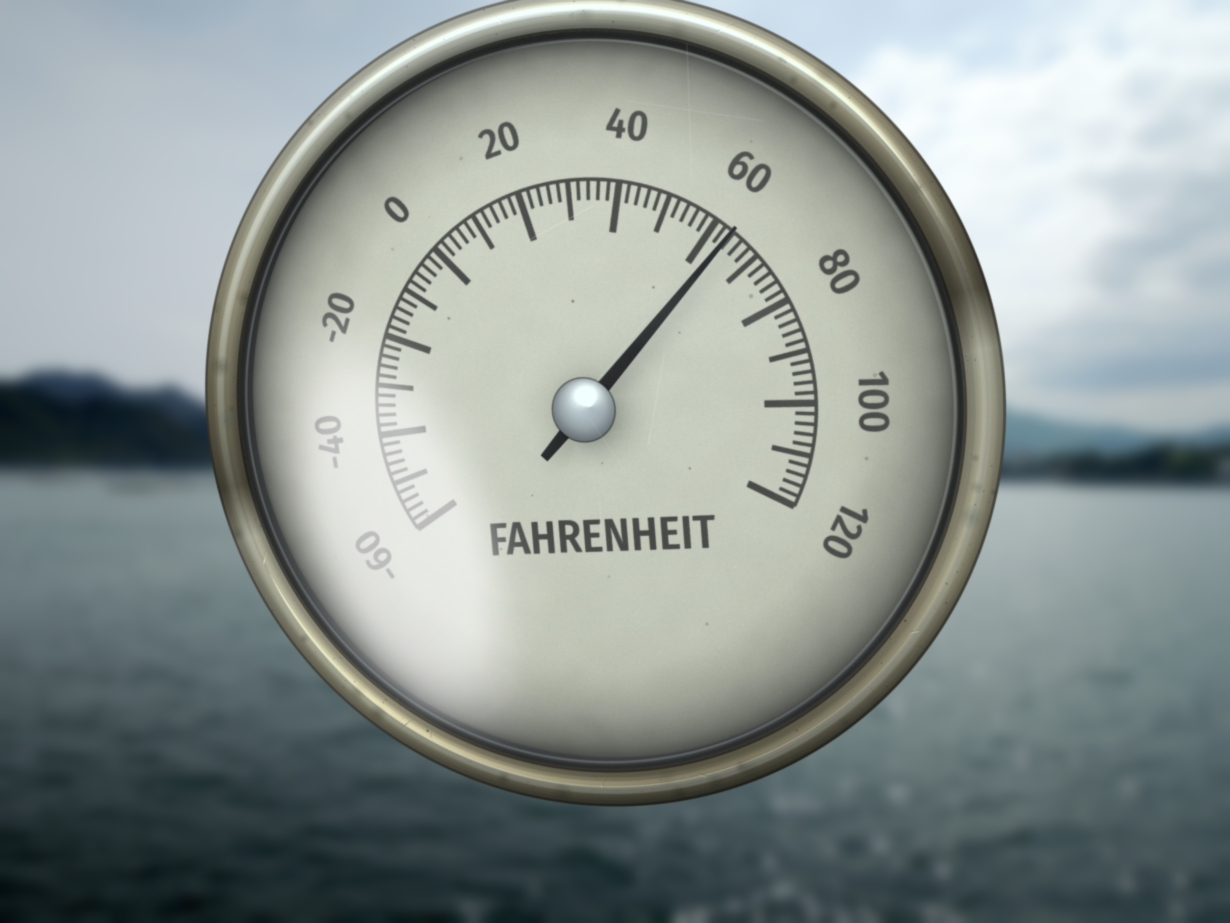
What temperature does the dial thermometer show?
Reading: 64 °F
